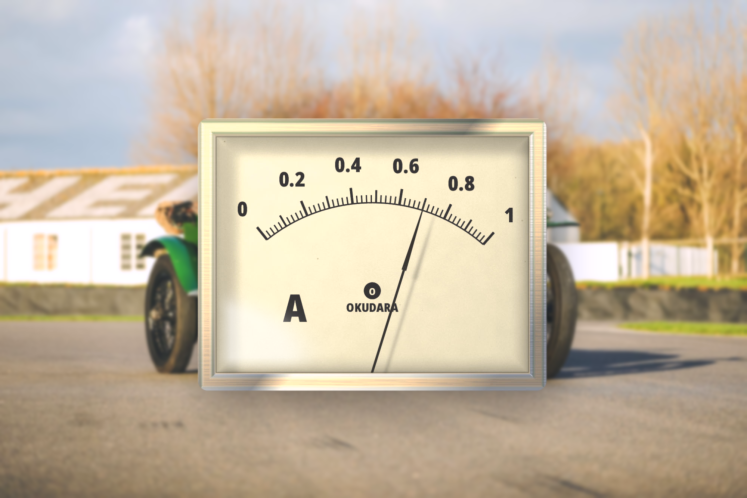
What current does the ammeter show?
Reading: 0.7 A
